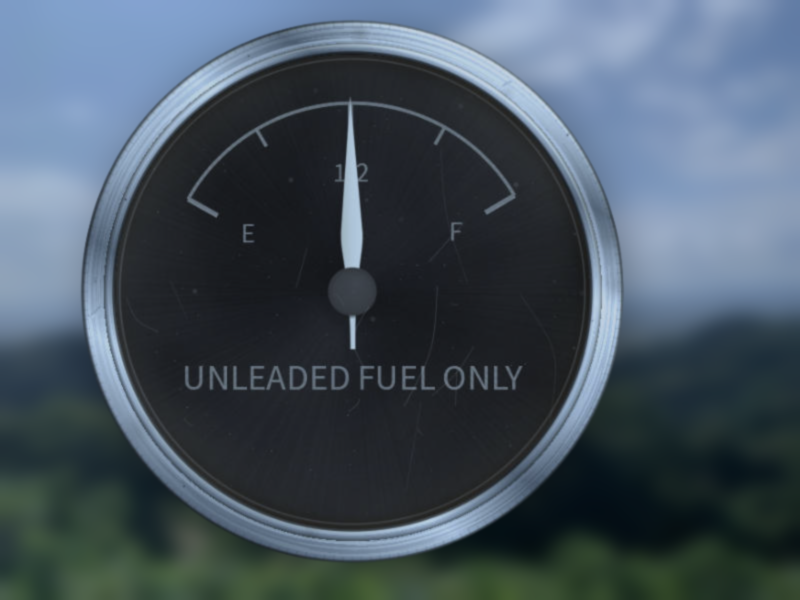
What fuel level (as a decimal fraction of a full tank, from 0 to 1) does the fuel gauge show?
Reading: 0.5
